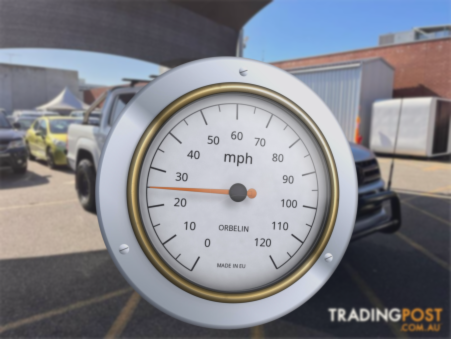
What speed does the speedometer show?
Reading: 25 mph
